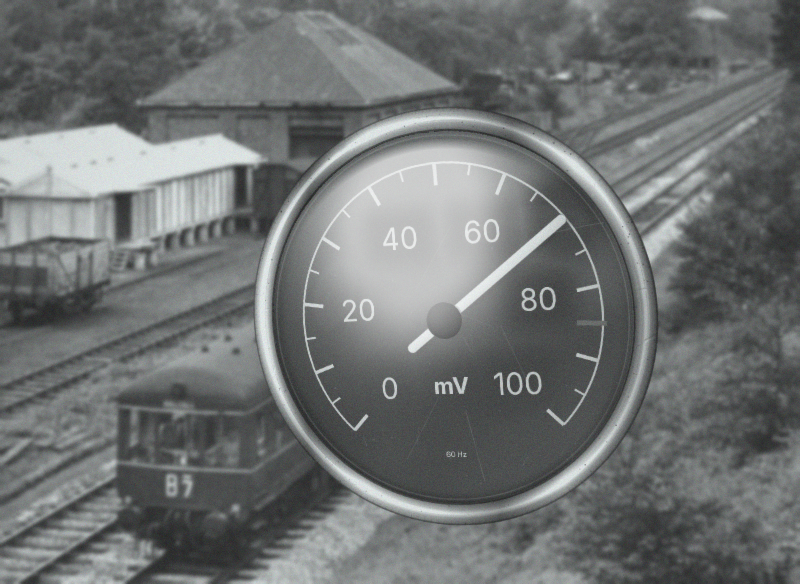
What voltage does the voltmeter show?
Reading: 70 mV
